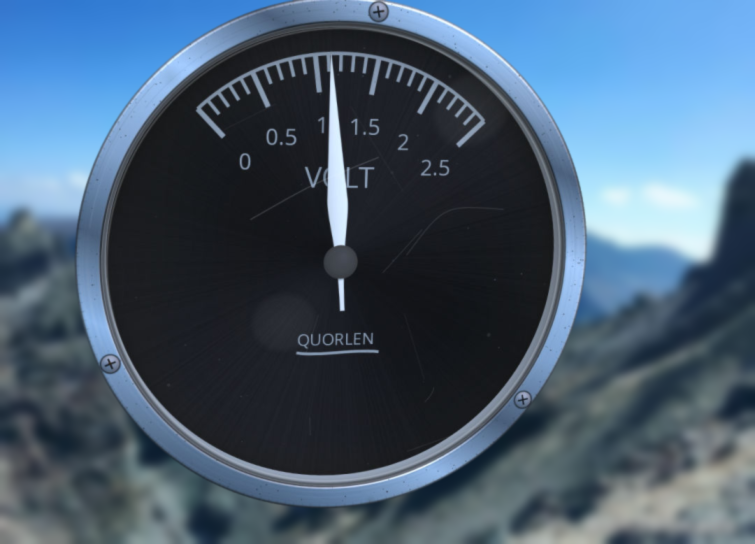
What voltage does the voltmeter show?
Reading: 1.1 V
